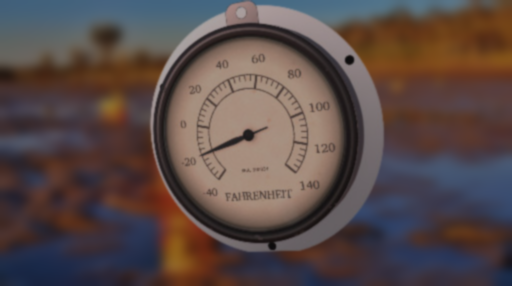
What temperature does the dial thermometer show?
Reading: -20 °F
